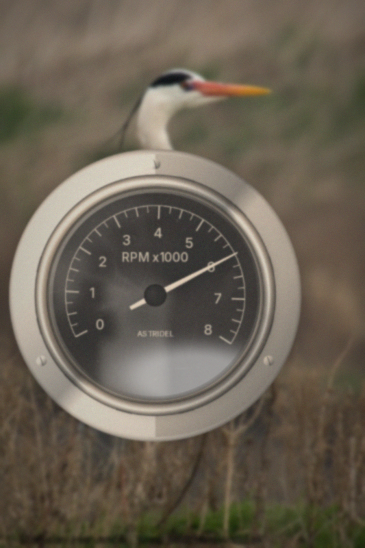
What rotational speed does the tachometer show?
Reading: 6000 rpm
